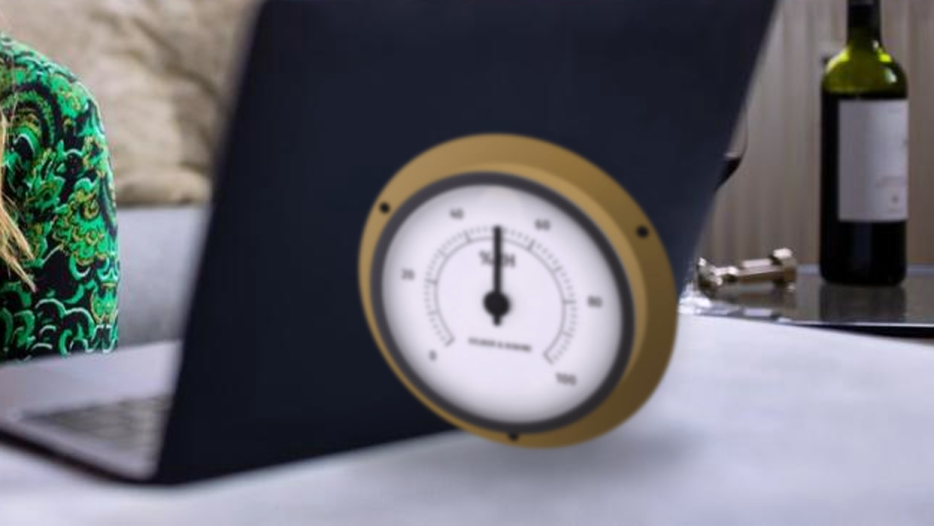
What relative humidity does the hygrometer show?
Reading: 50 %
